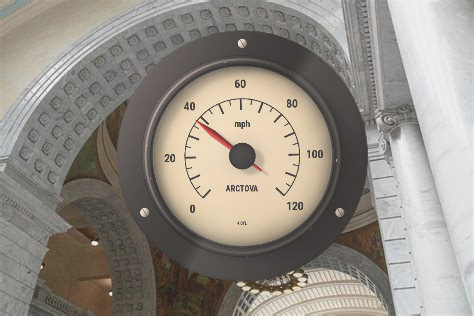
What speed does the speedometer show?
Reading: 37.5 mph
